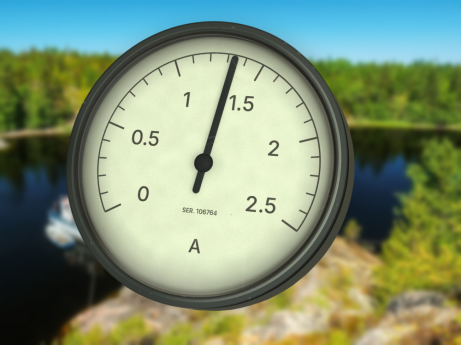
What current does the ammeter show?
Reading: 1.35 A
